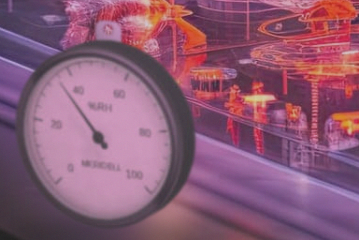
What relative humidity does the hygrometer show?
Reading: 36 %
